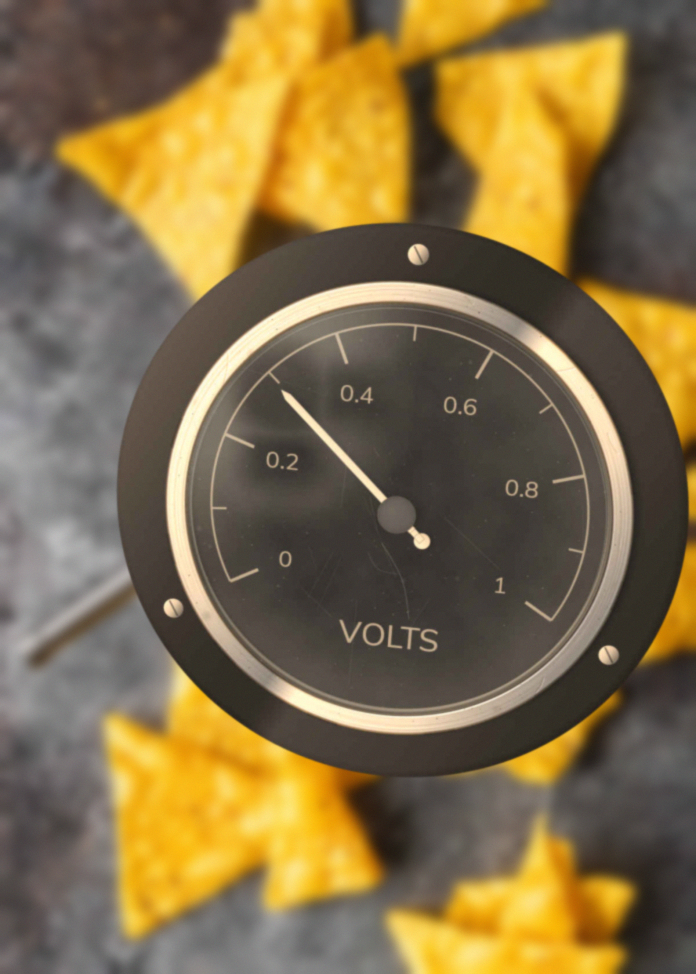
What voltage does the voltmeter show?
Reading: 0.3 V
